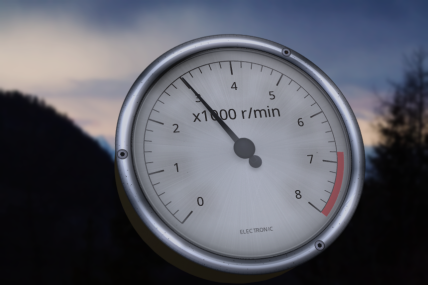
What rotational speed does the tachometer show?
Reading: 3000 rpm
